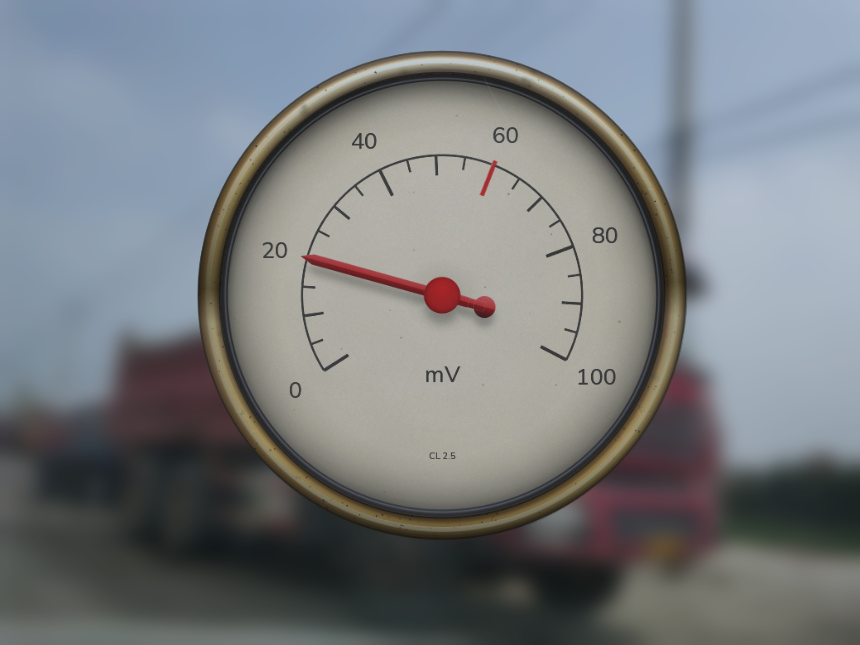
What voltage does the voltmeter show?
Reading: 20 mV
